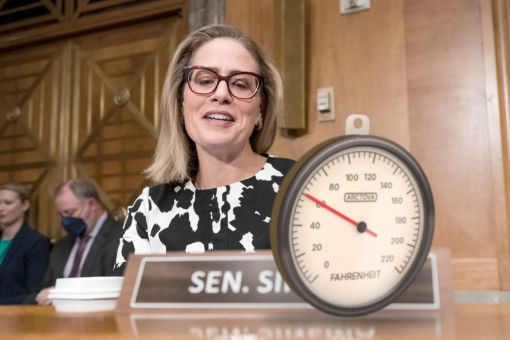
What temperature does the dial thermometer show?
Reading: 60 °F
